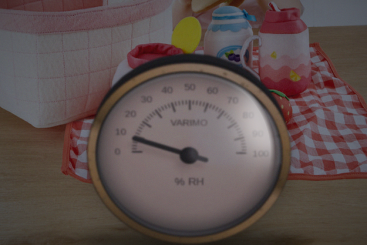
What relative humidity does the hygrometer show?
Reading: 10 %
